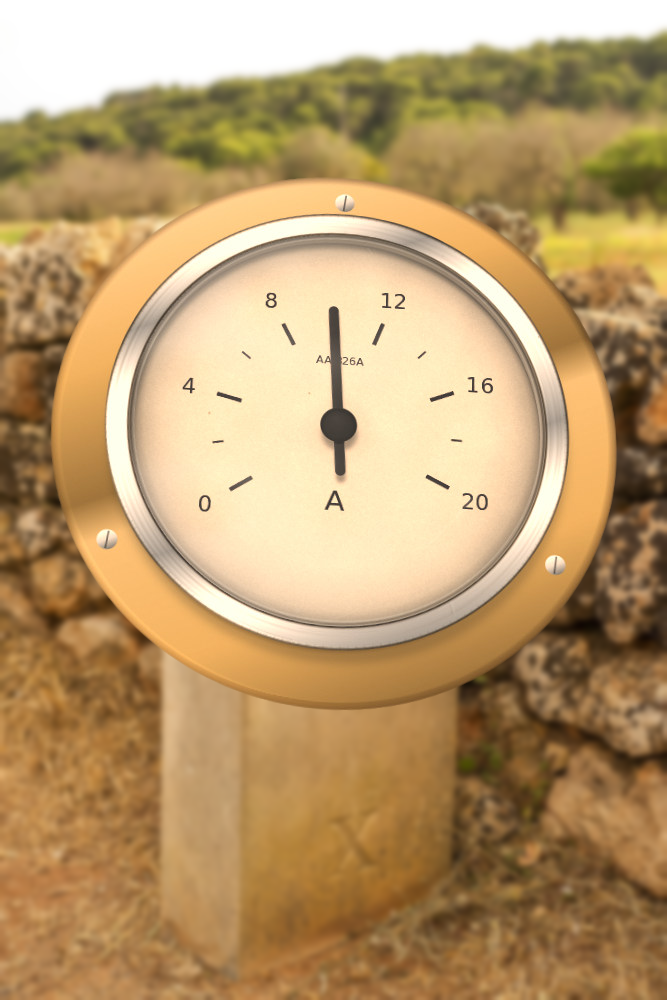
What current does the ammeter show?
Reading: 10 A
